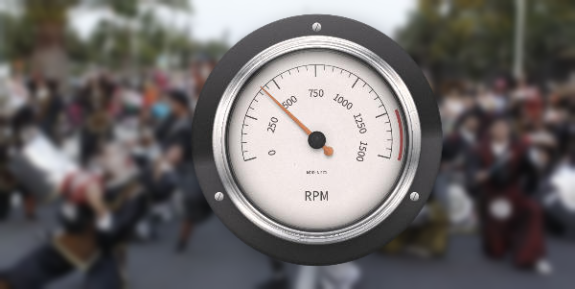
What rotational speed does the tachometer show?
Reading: 425 rpm
